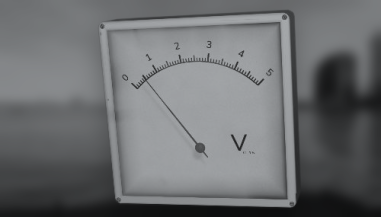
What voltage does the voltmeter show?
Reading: 0.5 V
